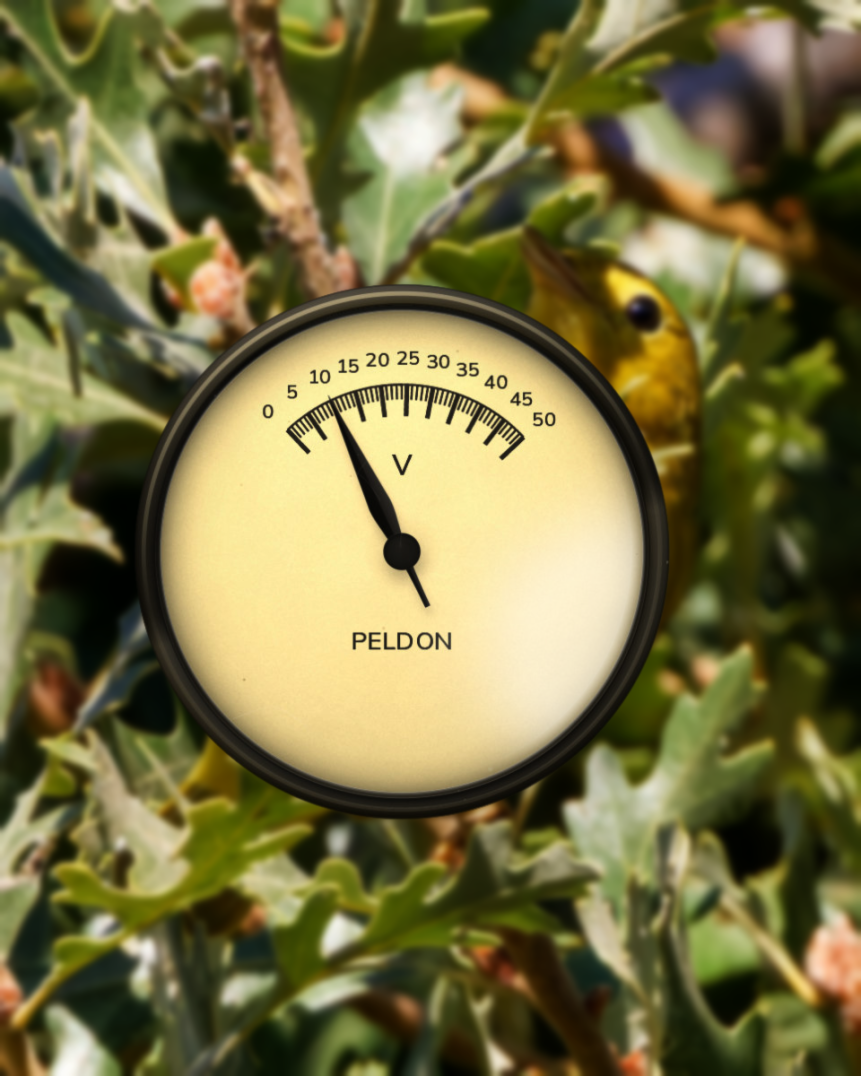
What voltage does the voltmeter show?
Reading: 10 V
